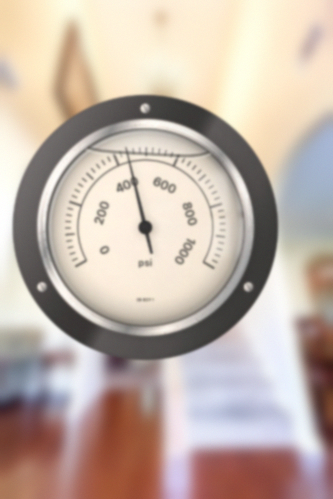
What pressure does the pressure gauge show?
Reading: 440 psi
